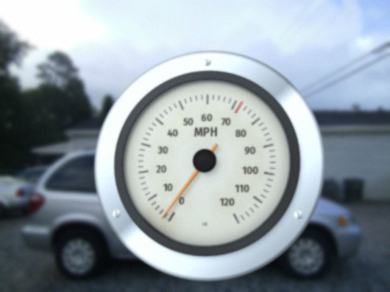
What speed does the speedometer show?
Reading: 2 mph
